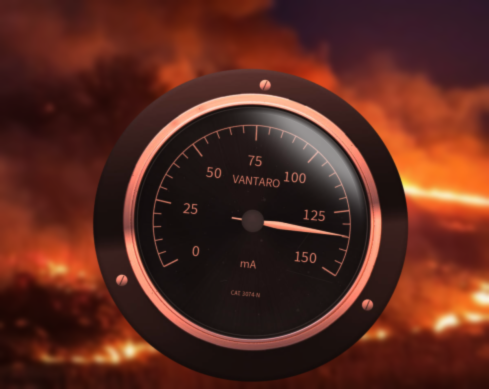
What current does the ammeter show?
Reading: 135 mA
